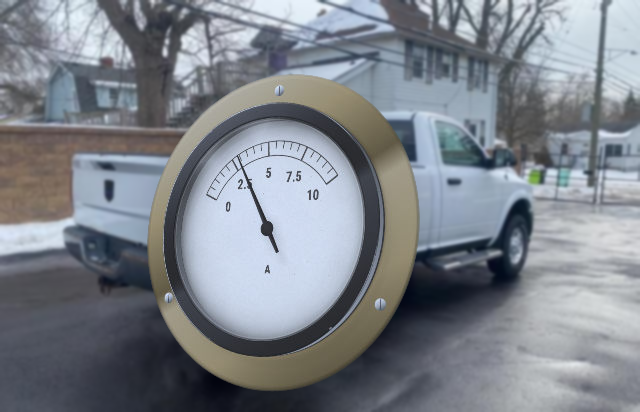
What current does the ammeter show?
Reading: 3 A
